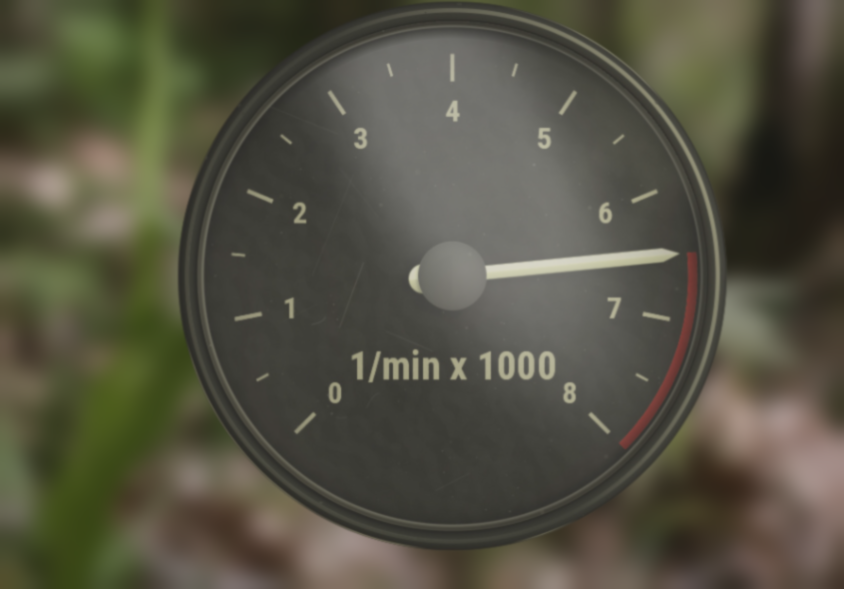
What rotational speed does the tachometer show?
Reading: 6500 rpm
